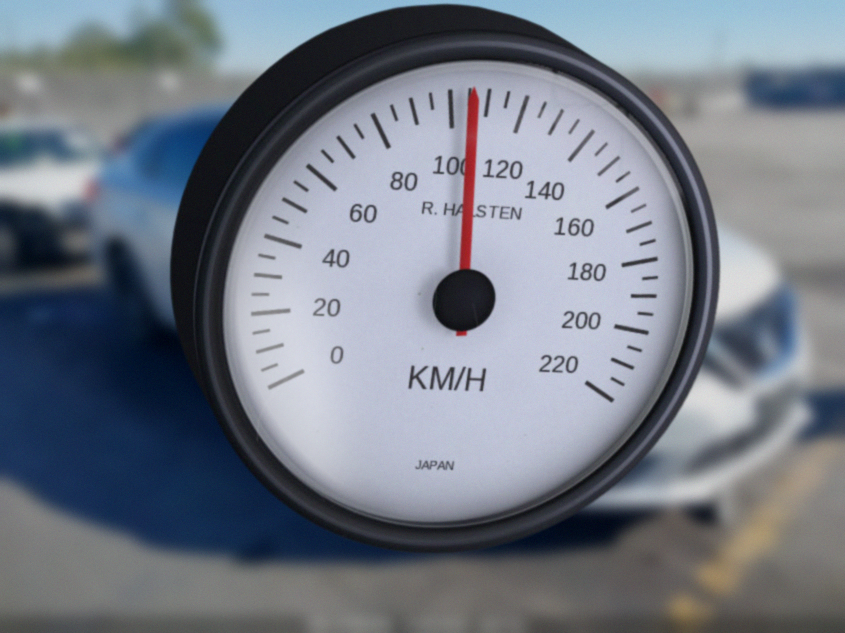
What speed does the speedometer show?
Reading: 105 km/h
